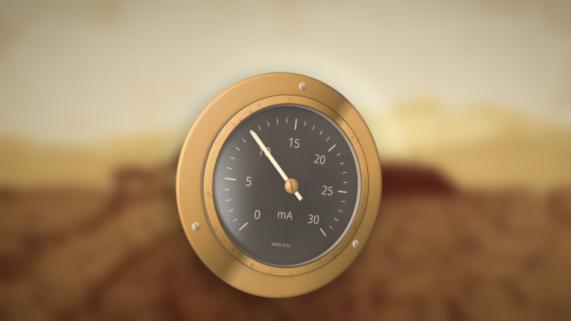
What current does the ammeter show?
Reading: 10 mA
